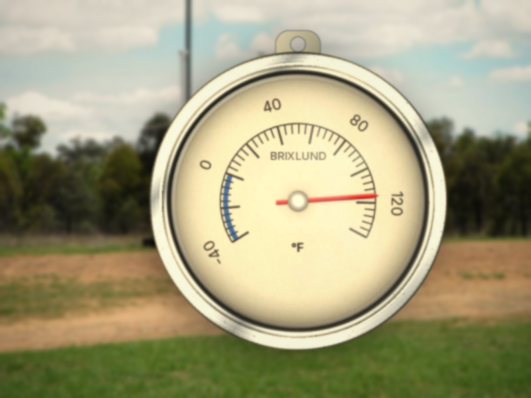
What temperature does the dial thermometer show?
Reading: 116 °F
